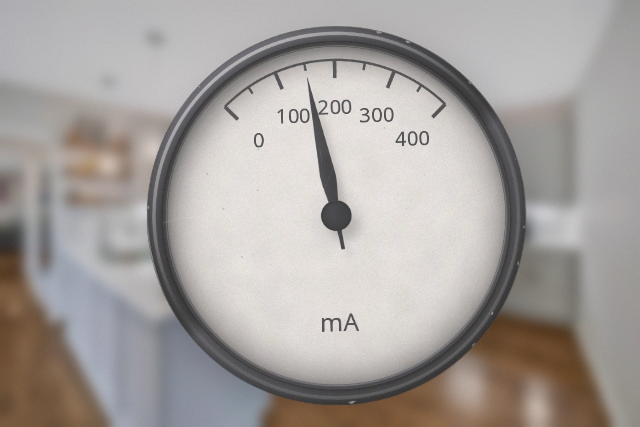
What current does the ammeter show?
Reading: 150 mA
